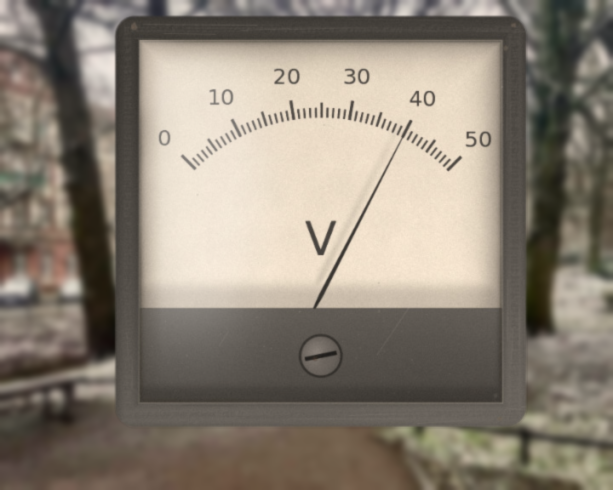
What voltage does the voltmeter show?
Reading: 40 V
